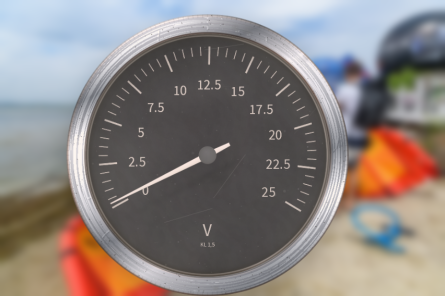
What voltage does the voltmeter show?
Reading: 0.25 V
